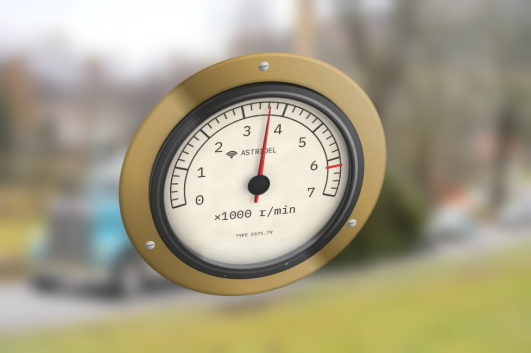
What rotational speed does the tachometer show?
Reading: 3600 rpm
